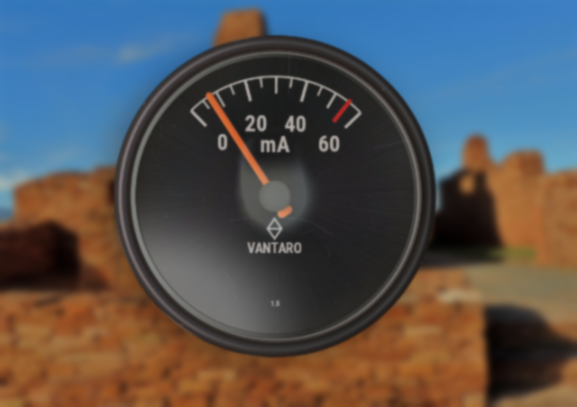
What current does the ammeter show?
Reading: 7.5 mA
